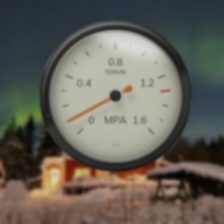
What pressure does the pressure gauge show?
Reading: 0.1 MPa
